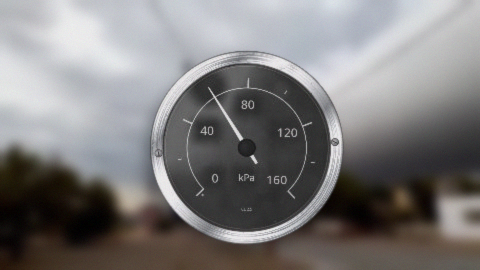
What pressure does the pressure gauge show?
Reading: 60 kPa
